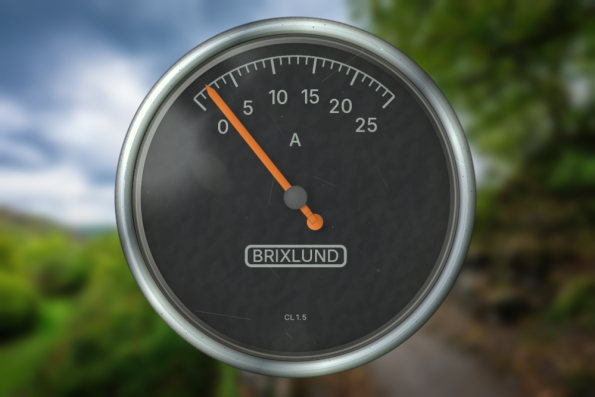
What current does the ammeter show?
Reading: 2 A
